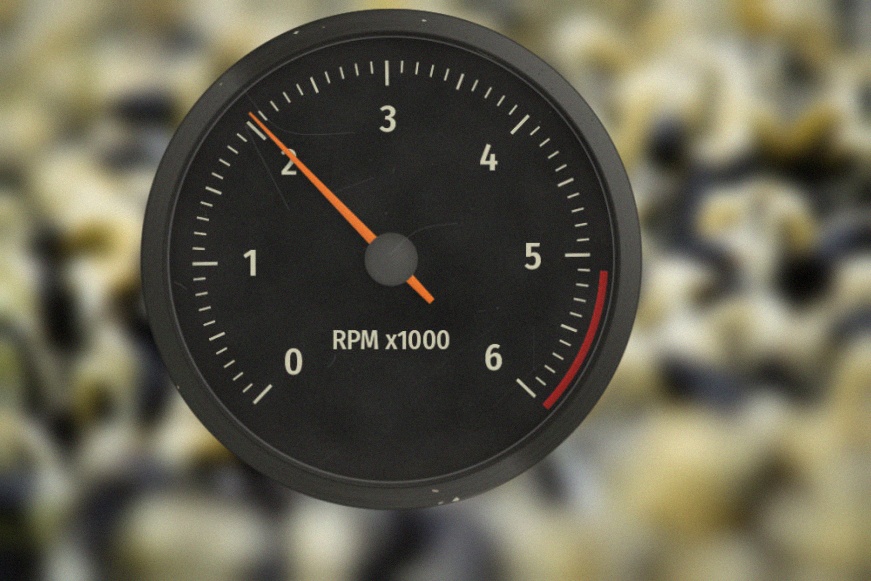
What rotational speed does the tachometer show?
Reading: 2050 rpm
